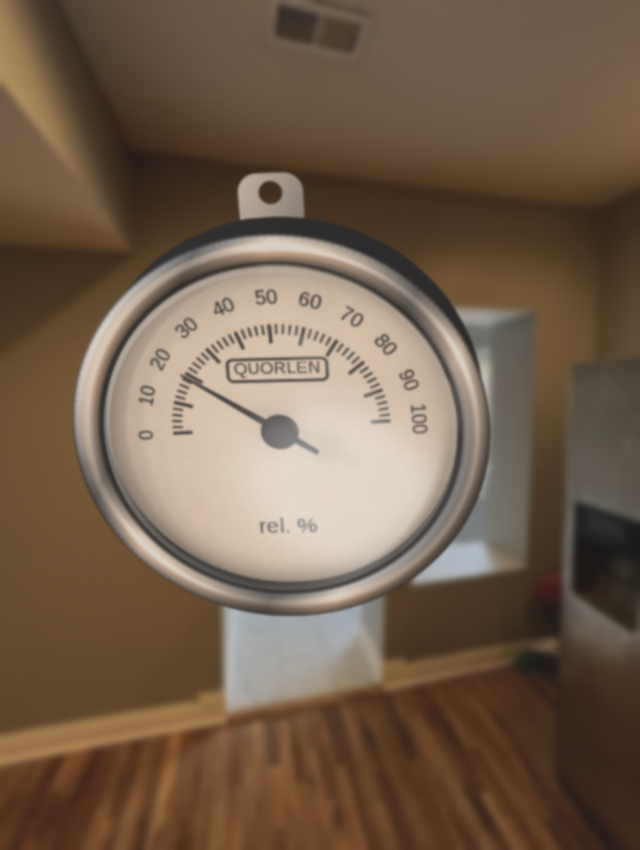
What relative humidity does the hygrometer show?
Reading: 20 %
